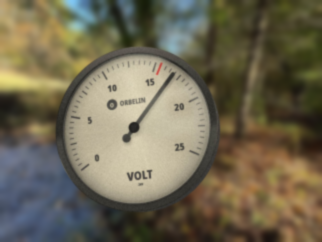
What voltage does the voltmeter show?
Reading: 17 V
